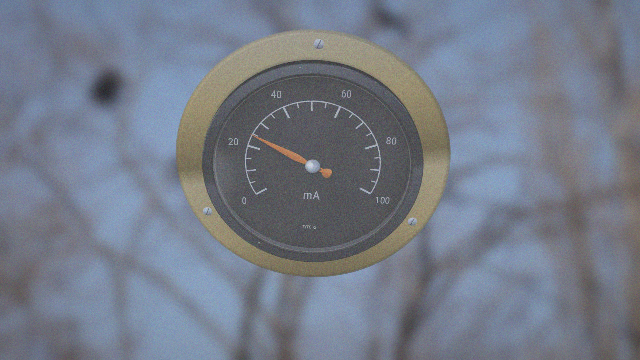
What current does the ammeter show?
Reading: 25 mA
